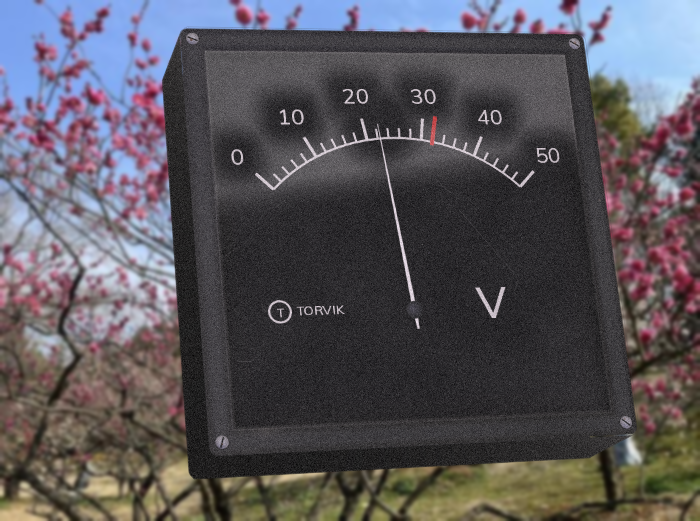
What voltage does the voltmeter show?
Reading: 22 V
